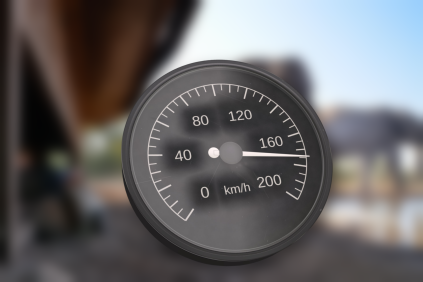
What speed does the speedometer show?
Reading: 175 km/h
